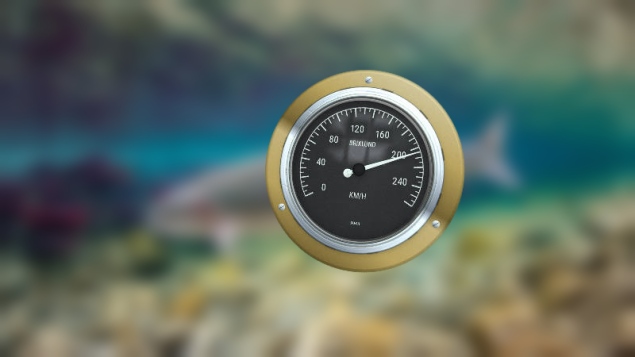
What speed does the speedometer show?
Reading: 205 km/h
